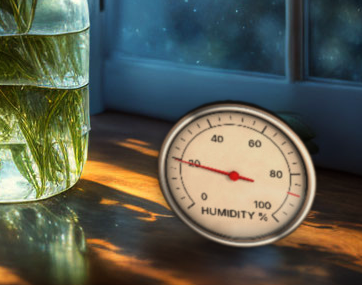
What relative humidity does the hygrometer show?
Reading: 20 %
